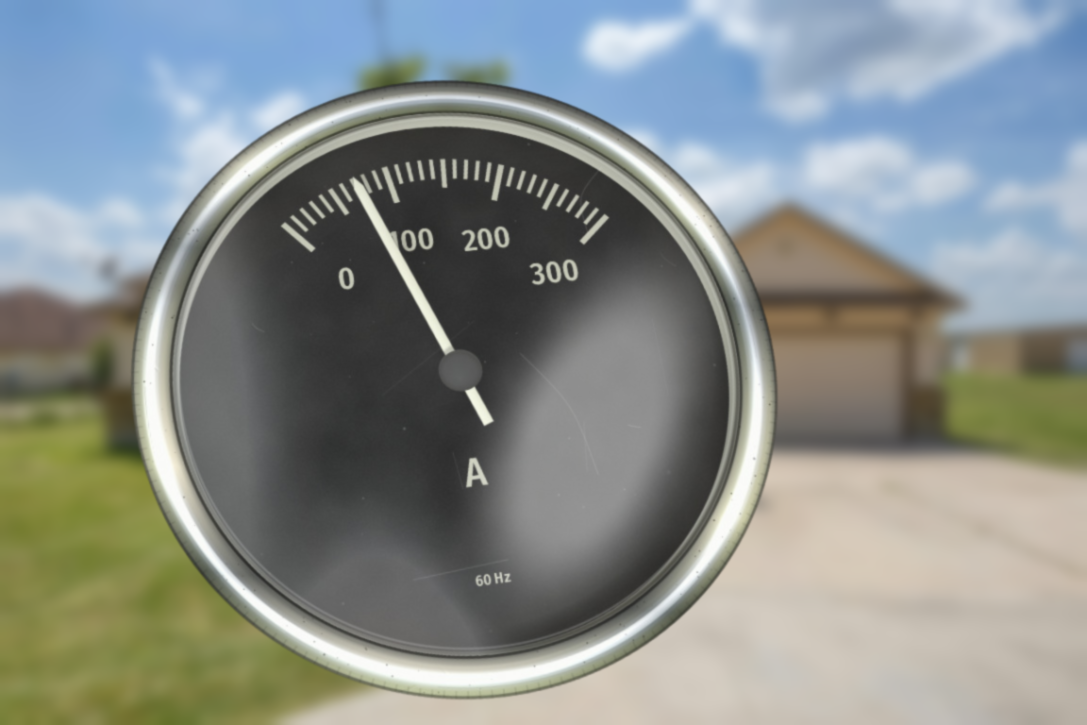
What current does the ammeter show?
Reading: 70 A
